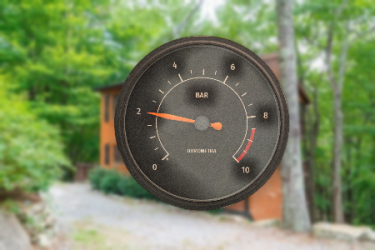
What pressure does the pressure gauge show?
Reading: 2 bar
